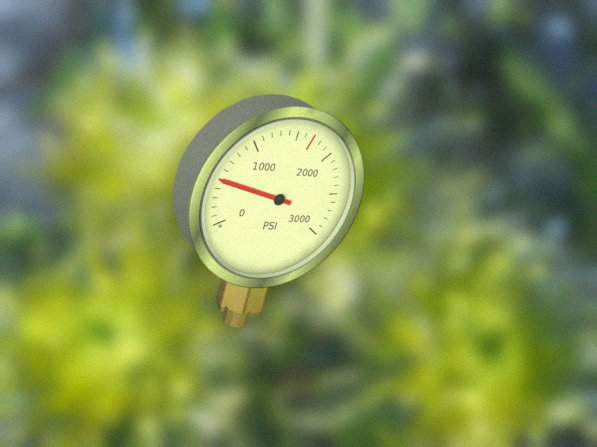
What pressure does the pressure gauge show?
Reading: 500 psi
